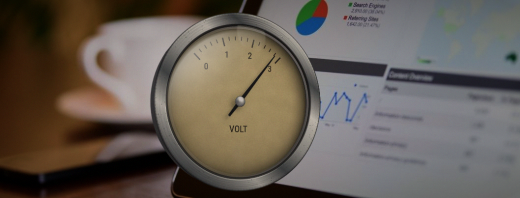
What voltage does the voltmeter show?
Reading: 2.8 V
